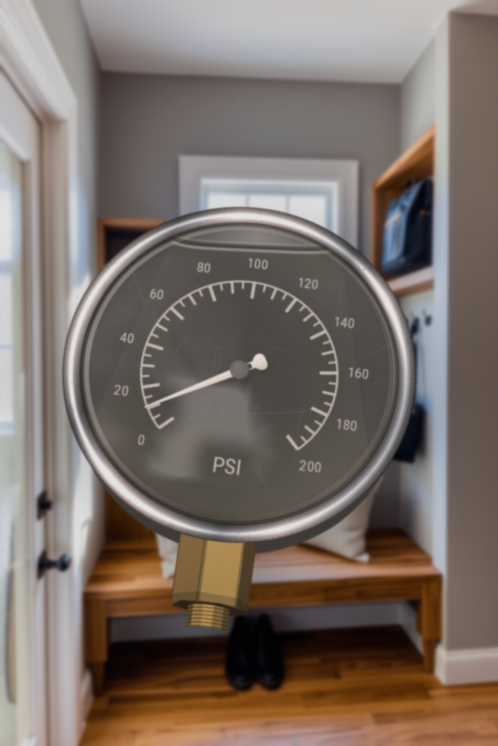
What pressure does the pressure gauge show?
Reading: 10 psi
